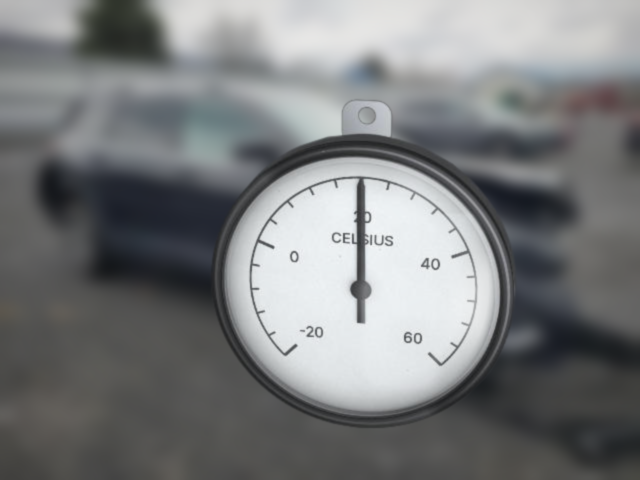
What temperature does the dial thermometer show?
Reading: 20 °C
